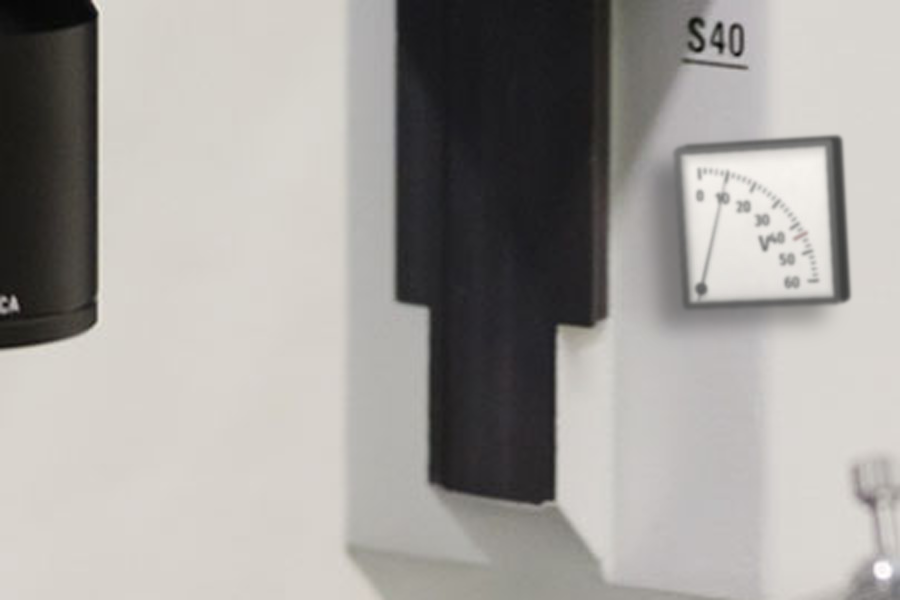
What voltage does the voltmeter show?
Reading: 10 V
